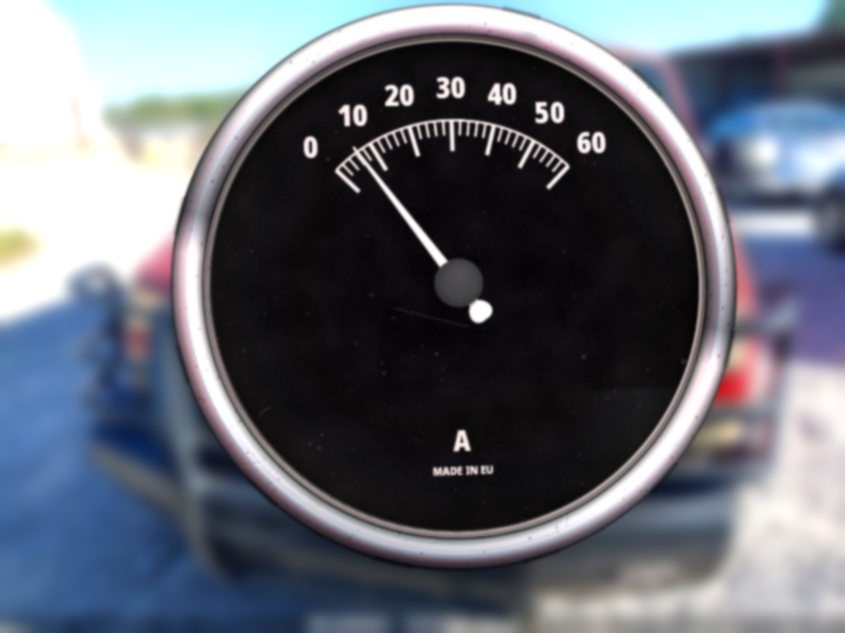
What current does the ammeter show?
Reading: 6 A
